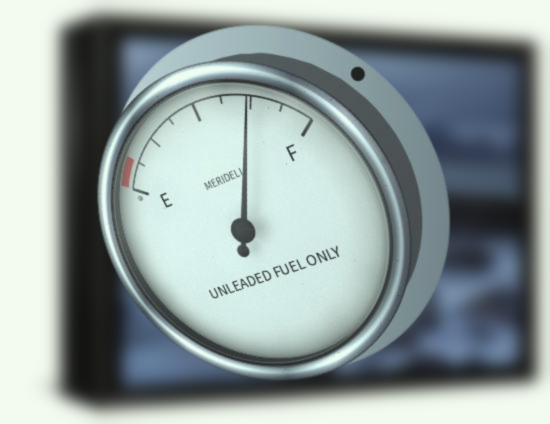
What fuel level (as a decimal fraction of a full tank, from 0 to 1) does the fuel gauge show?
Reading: 0.75
